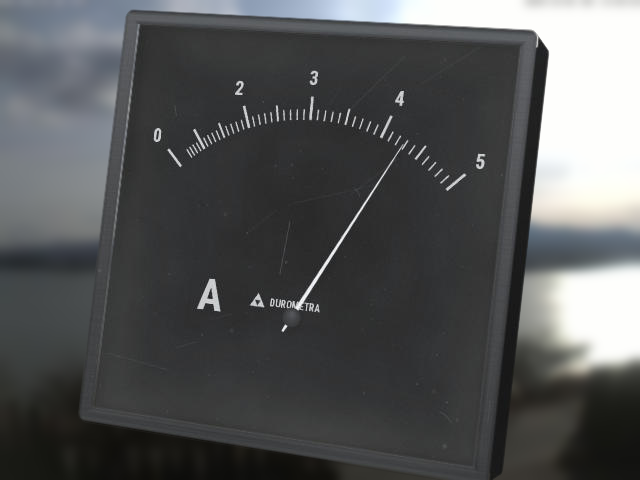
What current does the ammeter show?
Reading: 4.3 A
